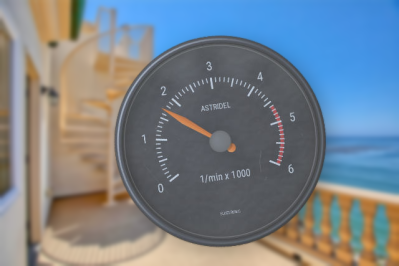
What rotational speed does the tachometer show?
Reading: 1700 rpm
